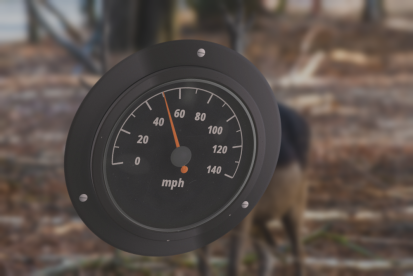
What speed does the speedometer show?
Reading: 50 mph
